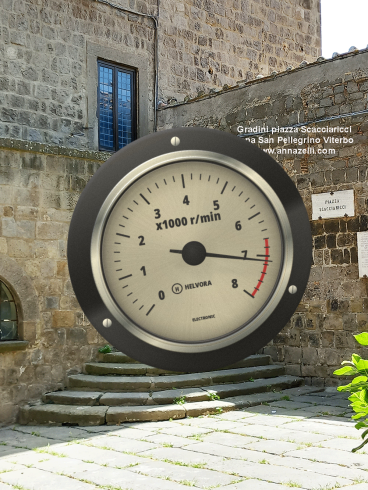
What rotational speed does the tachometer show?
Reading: 7100 rpm
